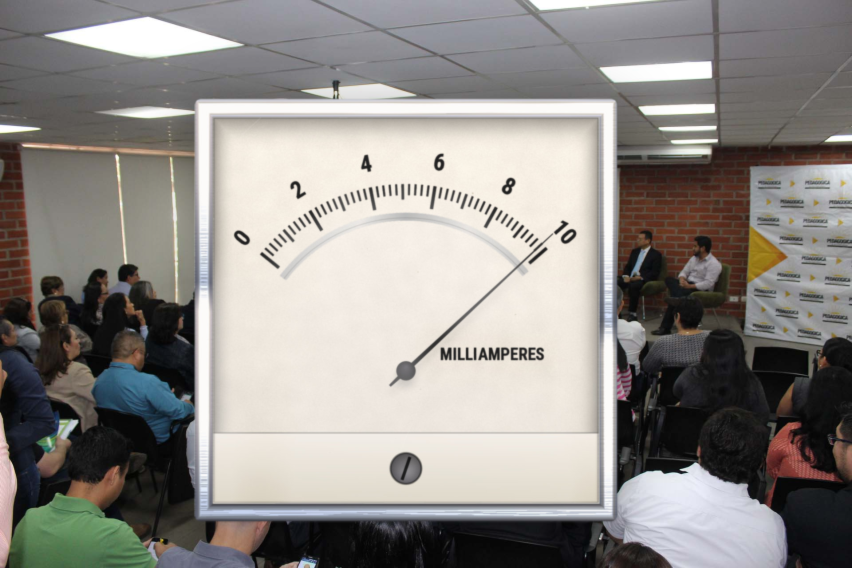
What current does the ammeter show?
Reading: 9.8 mA
